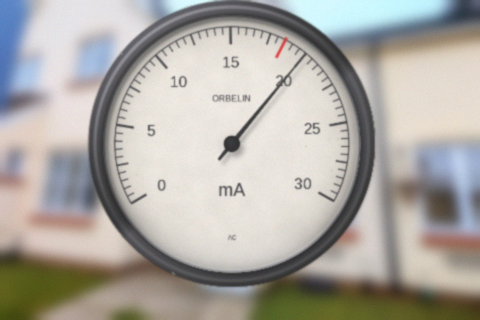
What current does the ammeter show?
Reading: 20 mA
